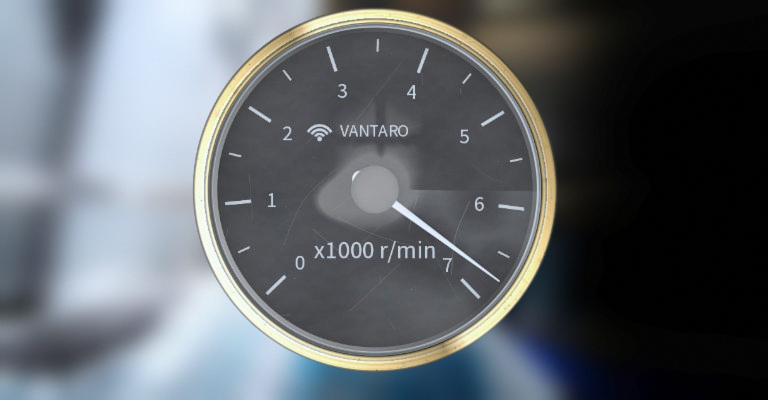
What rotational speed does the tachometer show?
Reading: 6750 rpm
